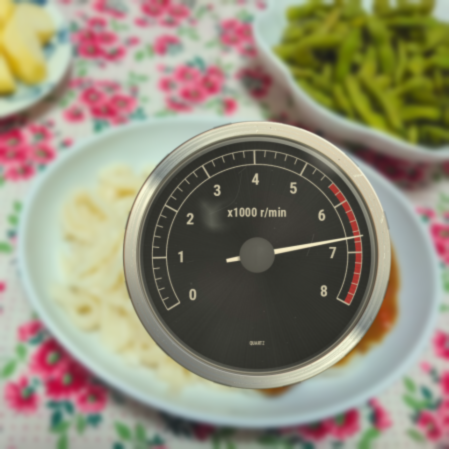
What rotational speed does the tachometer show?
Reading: 6700 rpm
